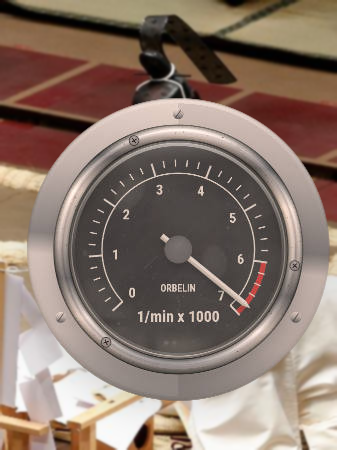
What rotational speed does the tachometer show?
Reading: 6800 rpm
